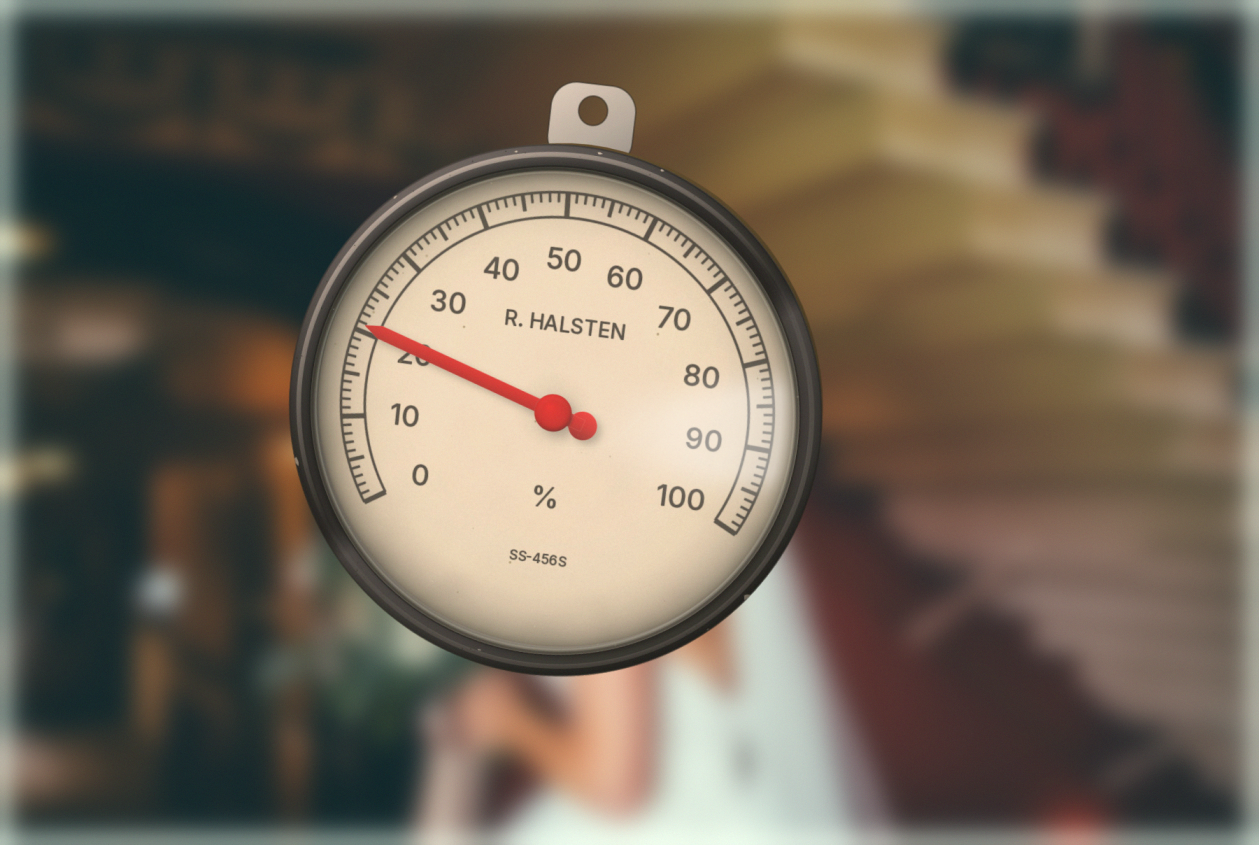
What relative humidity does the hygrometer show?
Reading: 21 %
